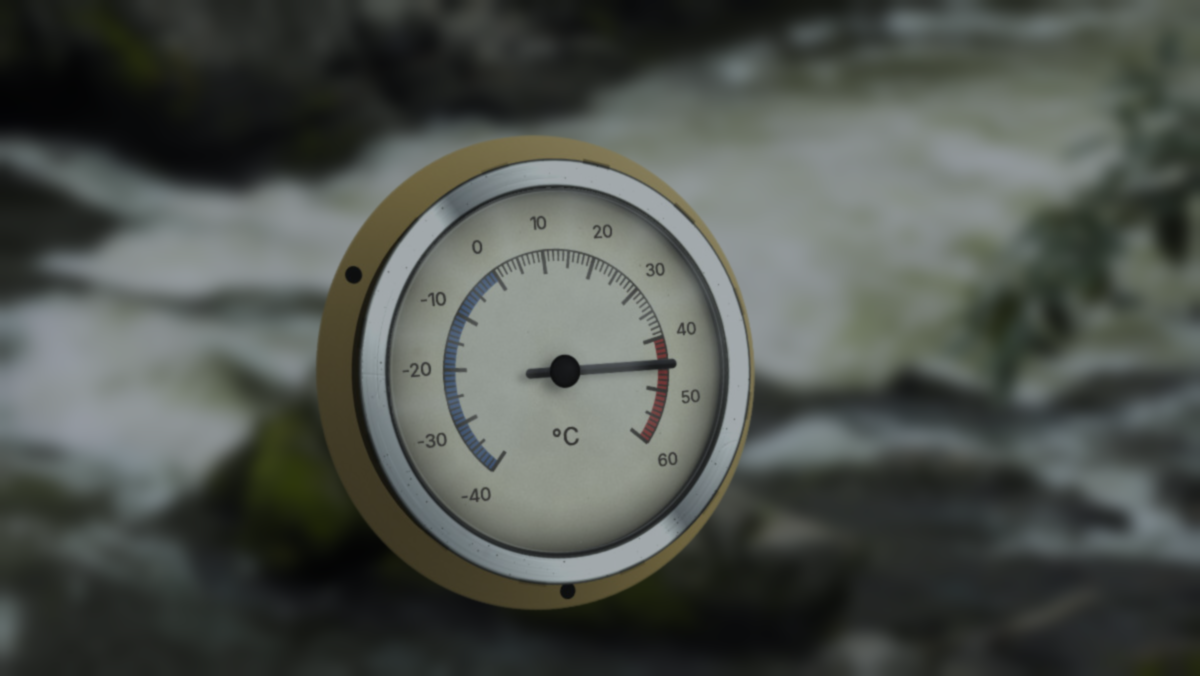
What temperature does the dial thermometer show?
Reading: 45 °C
